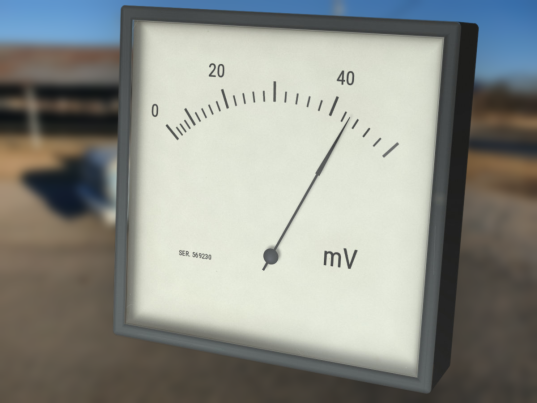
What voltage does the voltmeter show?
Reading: 43 mV
